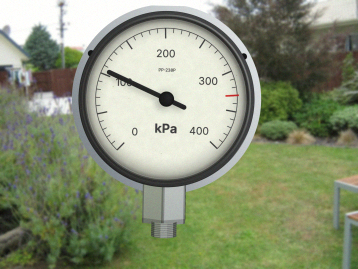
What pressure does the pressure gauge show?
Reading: 105 kPa
